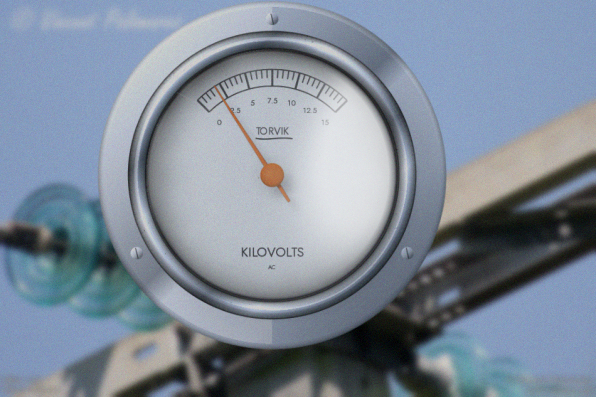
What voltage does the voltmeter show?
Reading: 2 kV
